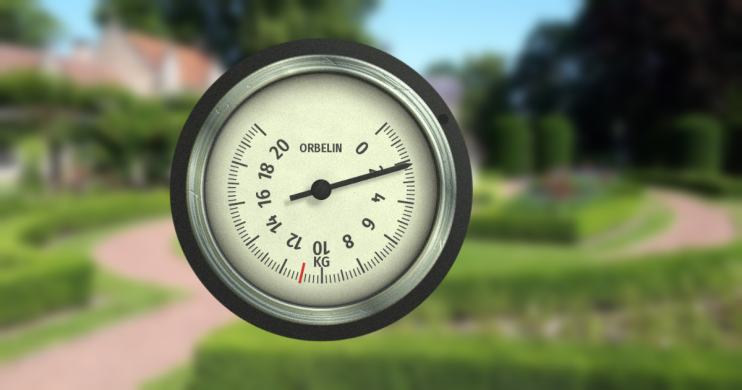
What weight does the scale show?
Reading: 2.2 kg
